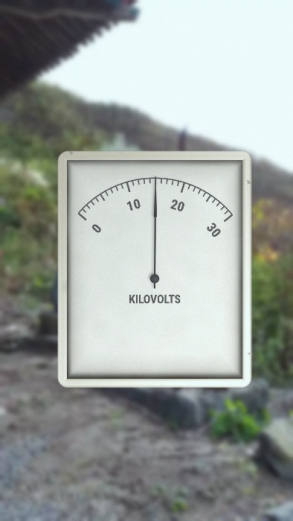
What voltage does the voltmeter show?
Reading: 15 kV
